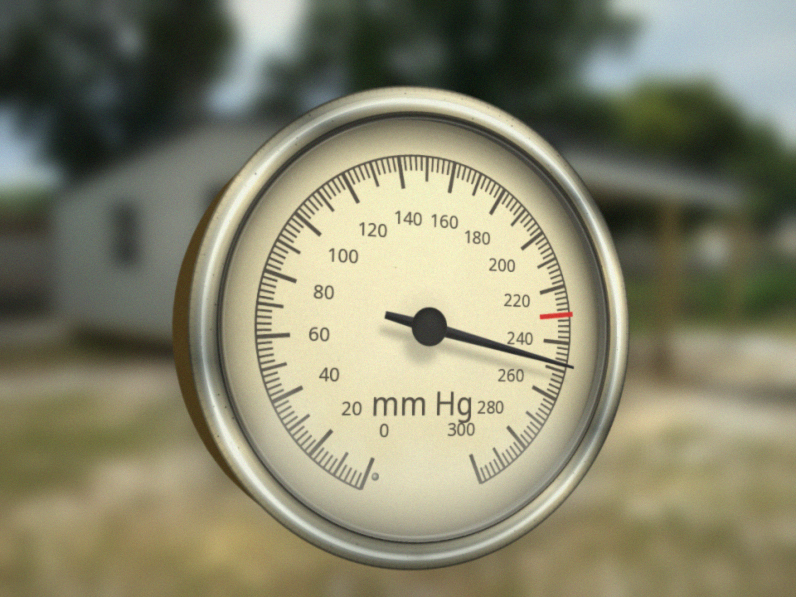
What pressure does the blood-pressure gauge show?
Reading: 248 mmHg
